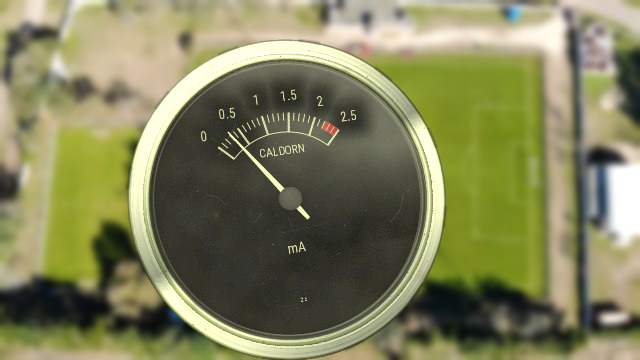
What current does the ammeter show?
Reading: 0.3 mA
